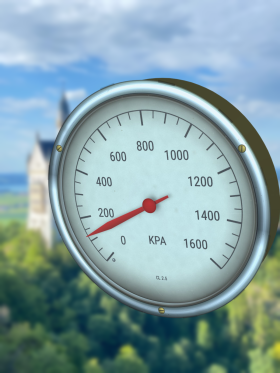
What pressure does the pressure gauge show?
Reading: 125 kPa
